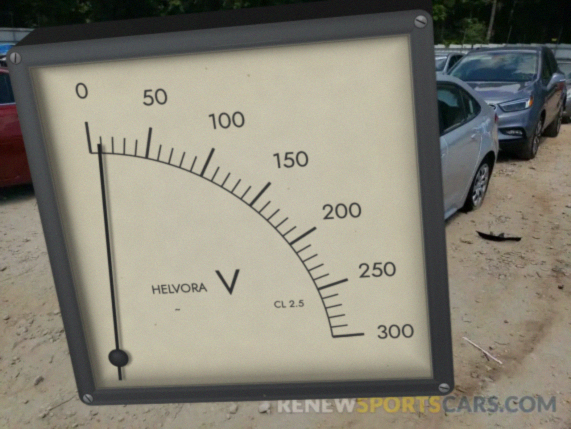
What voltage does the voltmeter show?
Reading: 10 V
